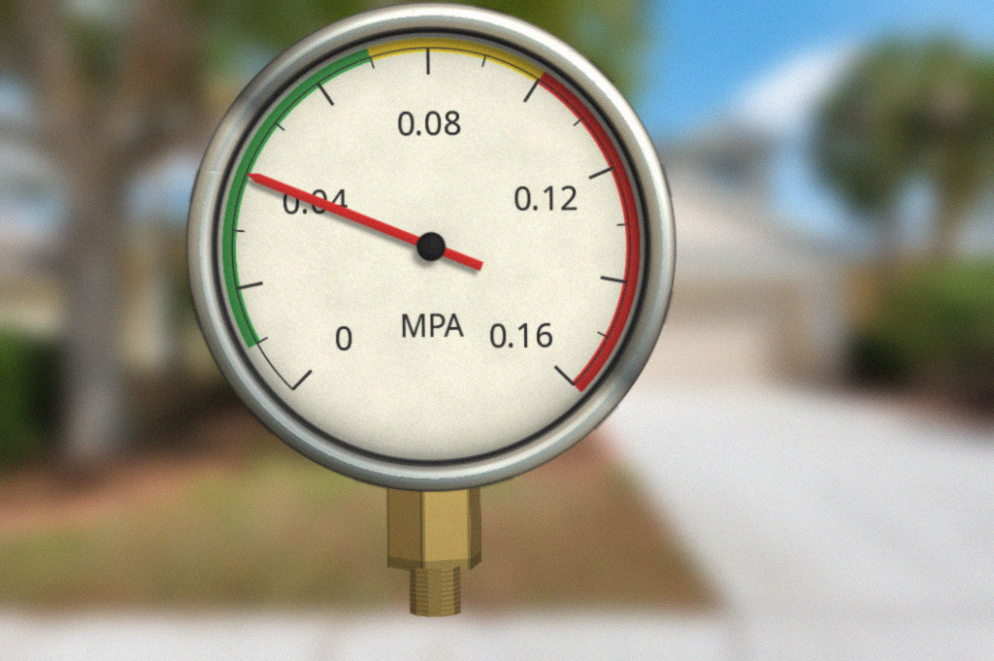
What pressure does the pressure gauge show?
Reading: 0.04 MPa
